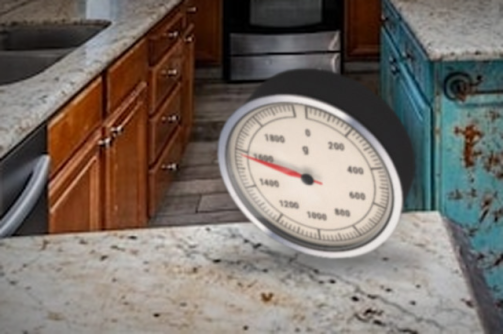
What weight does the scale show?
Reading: 1600 g
